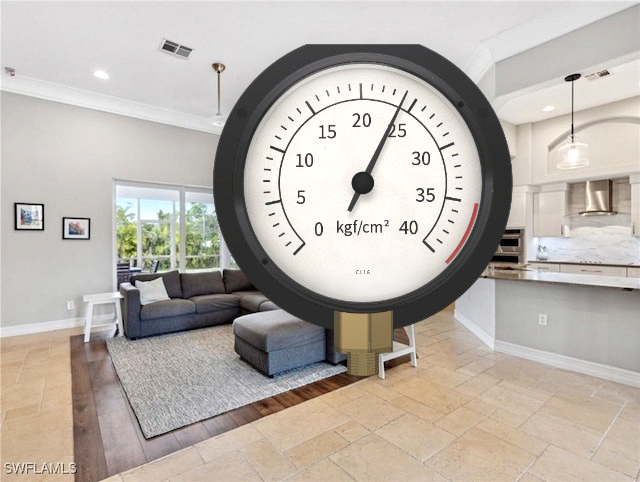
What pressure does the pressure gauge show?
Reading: 24 kg/cm²
